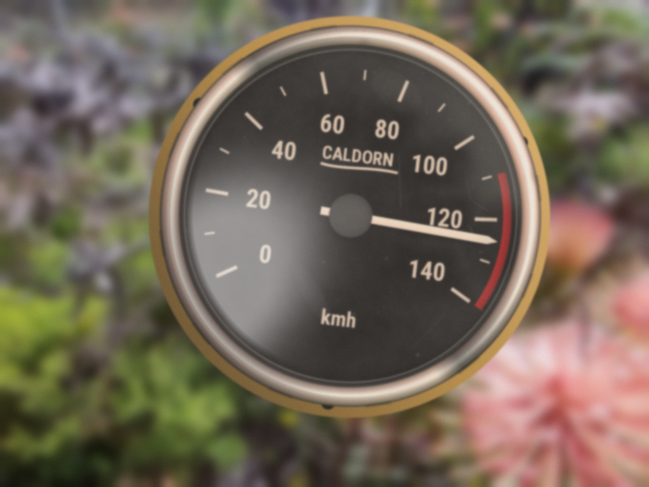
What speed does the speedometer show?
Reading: 125 km/h
